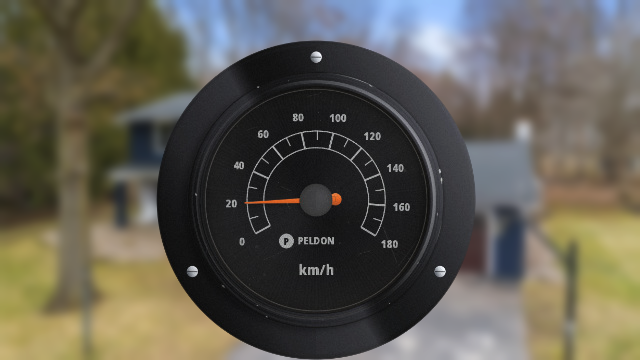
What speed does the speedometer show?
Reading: 20 km/h
